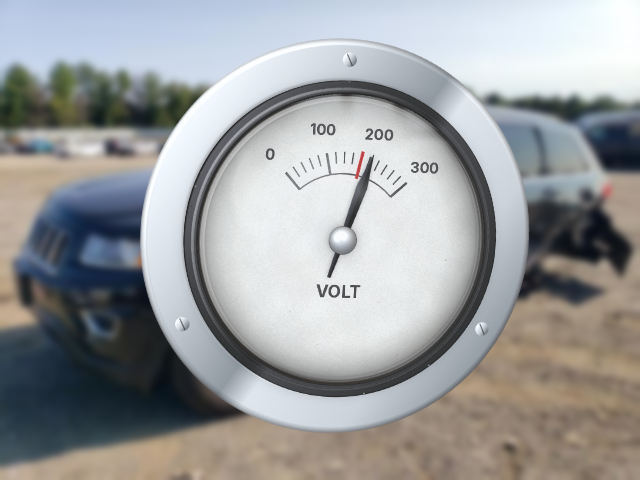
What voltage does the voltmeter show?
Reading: 200 V
